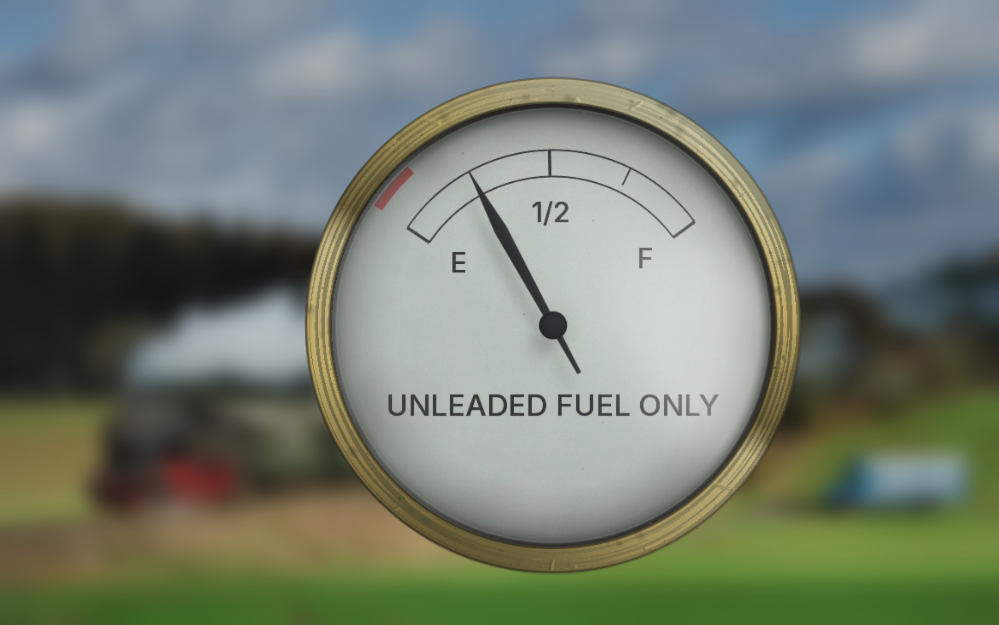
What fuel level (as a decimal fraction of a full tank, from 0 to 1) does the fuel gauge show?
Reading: 0.25
